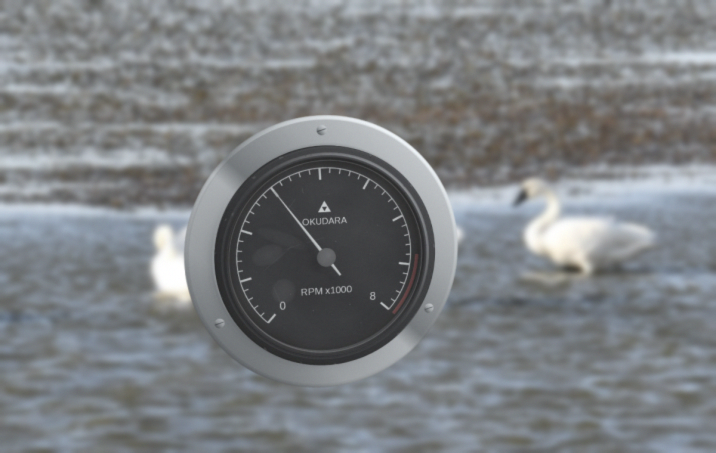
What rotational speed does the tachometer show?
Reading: 3000 rpm
